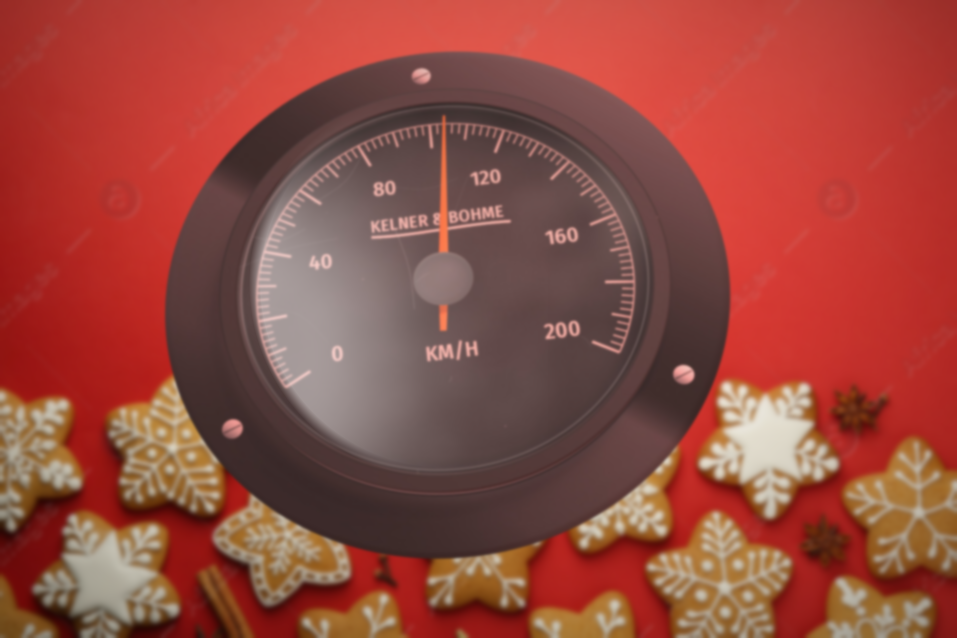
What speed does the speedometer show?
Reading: 104 km/h
